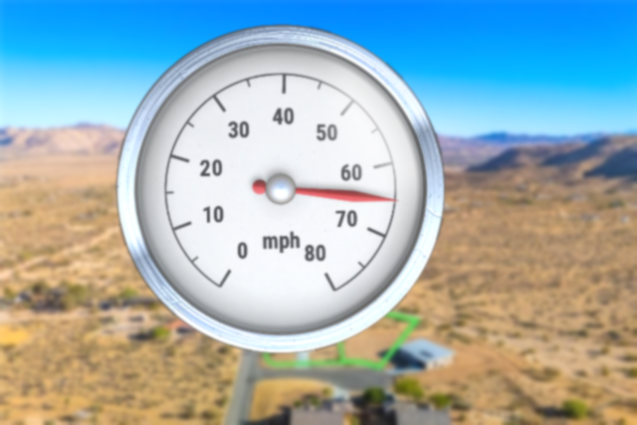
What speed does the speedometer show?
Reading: 65 mph
